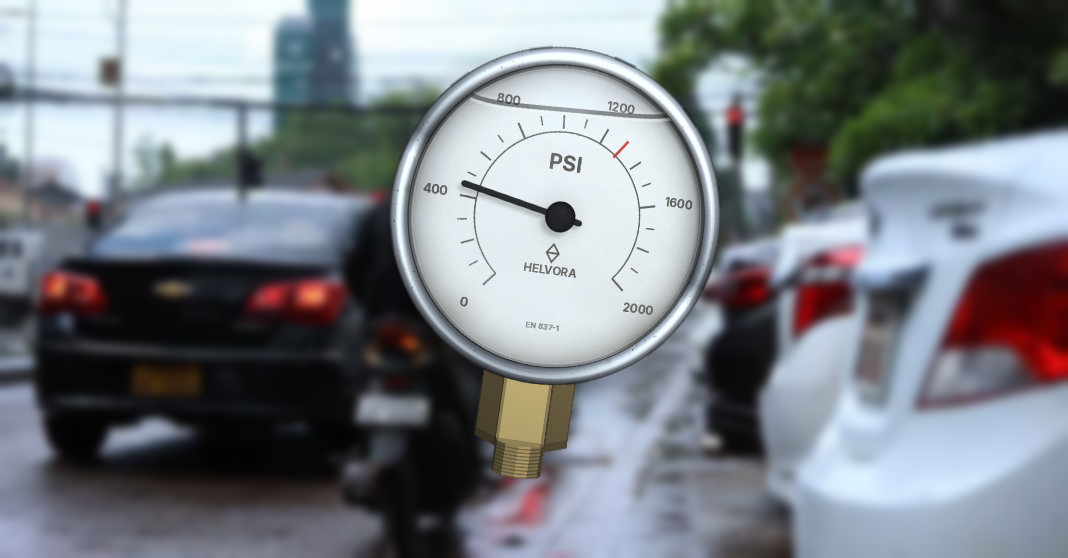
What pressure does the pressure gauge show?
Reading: 450 psi
